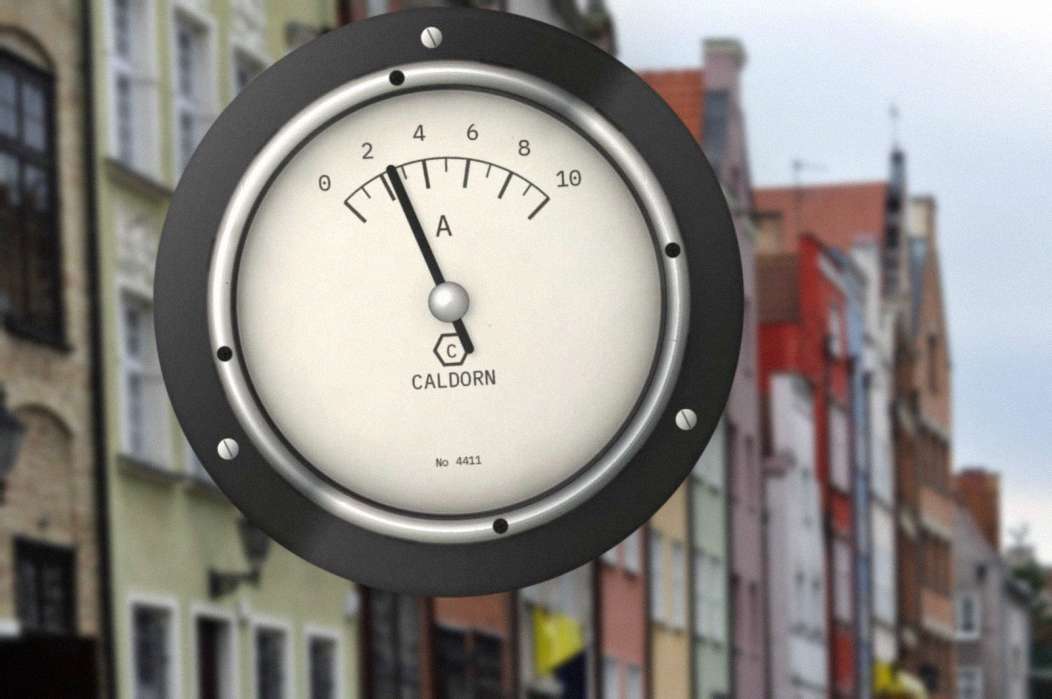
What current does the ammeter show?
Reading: 2.5 A
